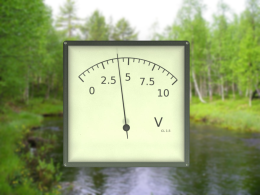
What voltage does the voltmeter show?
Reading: 4 V
